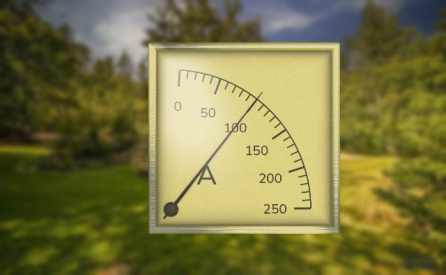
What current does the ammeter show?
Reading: 100 A
